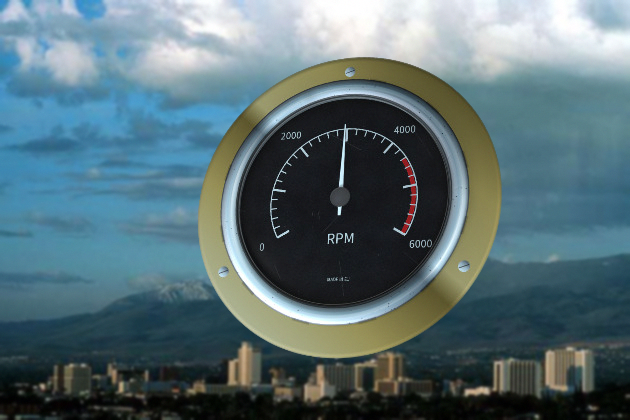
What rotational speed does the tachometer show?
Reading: 3000 rpm
